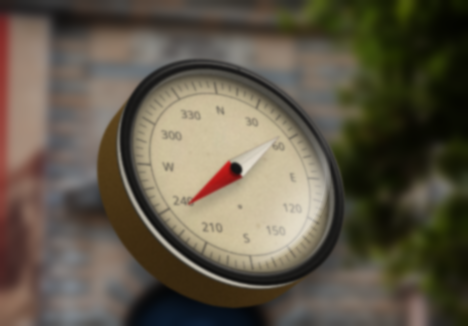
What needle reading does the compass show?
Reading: 235 °
